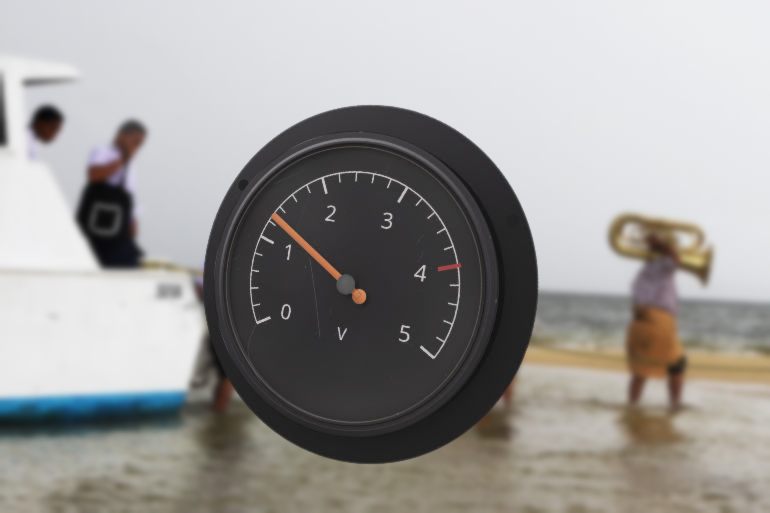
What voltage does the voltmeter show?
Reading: 1.3 V
